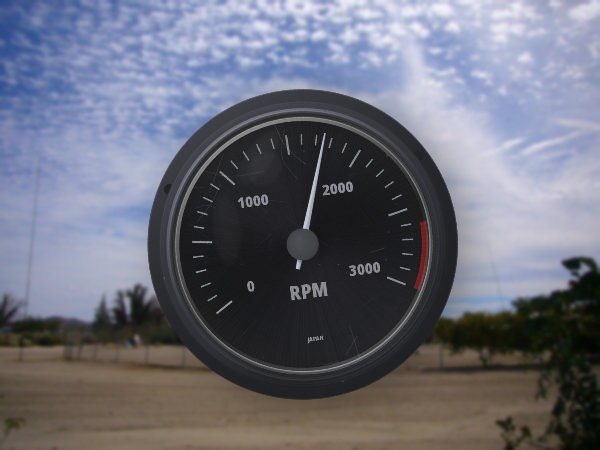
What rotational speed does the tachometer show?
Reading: 1750 rpm
